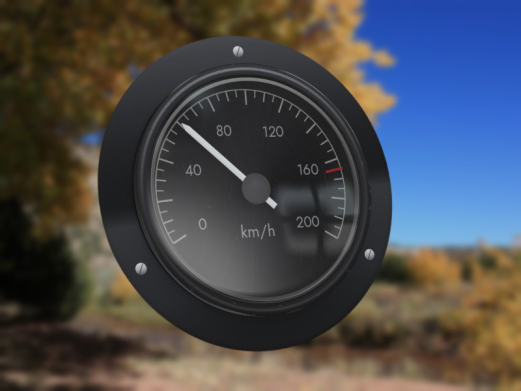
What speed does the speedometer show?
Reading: 60 km/h
